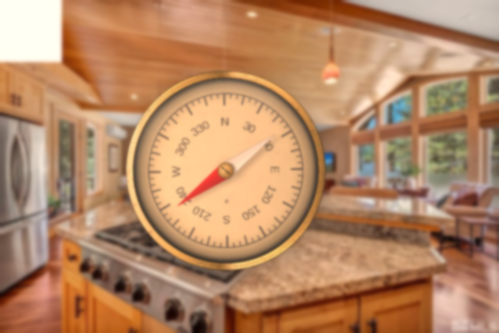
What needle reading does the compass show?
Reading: 235 °
